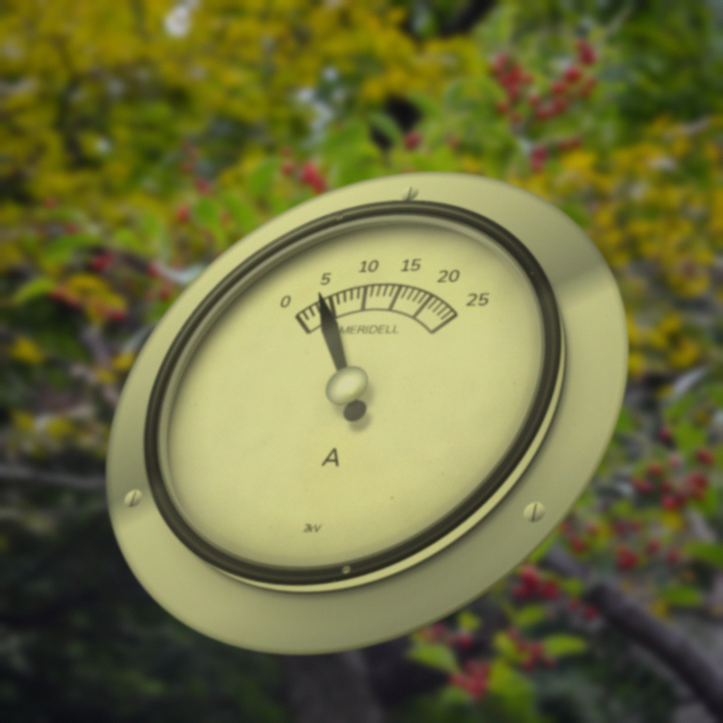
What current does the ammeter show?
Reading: 4 A
